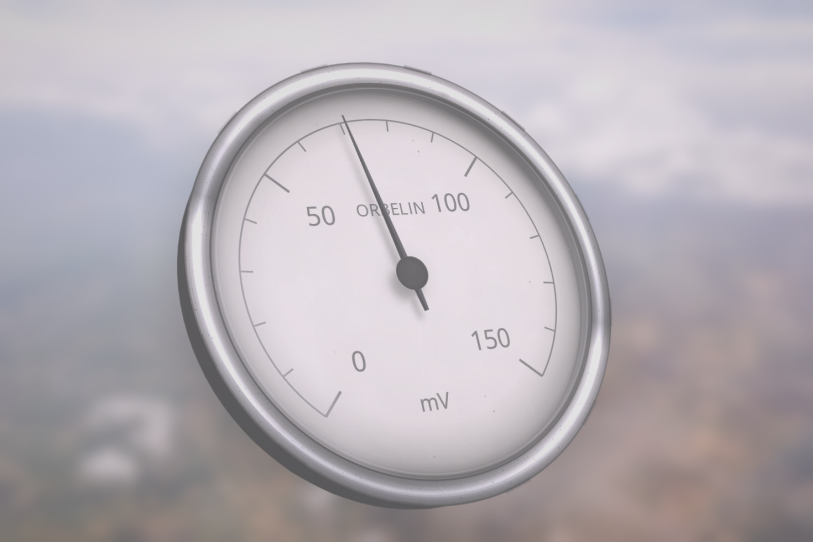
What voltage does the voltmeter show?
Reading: 70 mV
